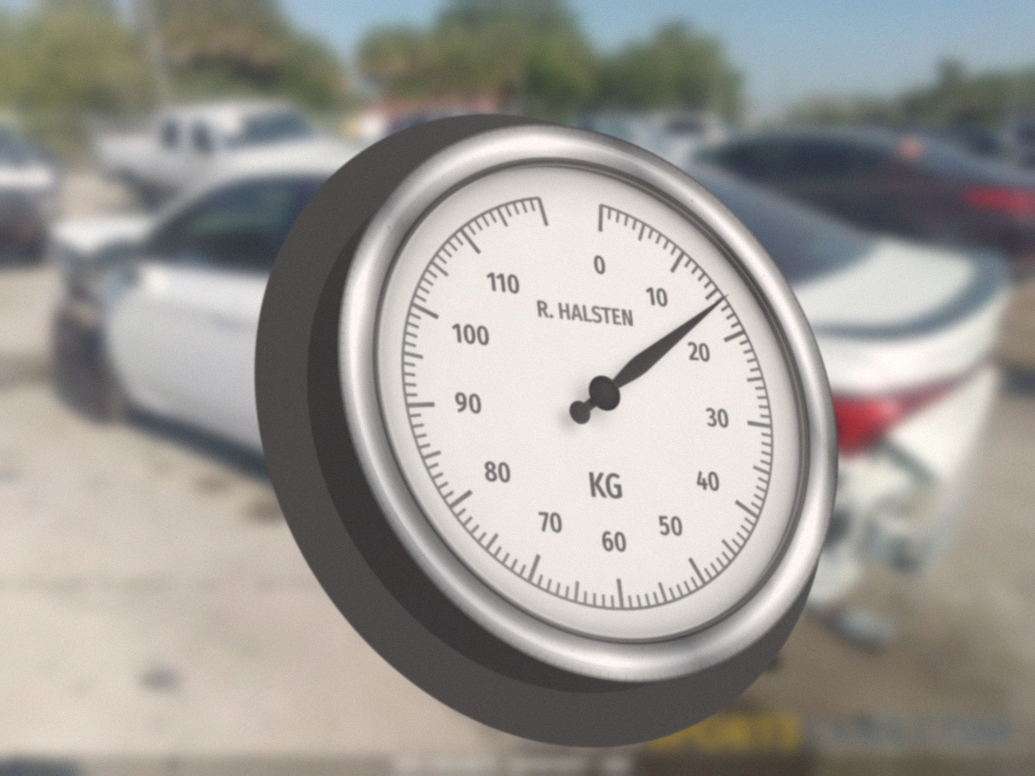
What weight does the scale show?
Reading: 16 kg
